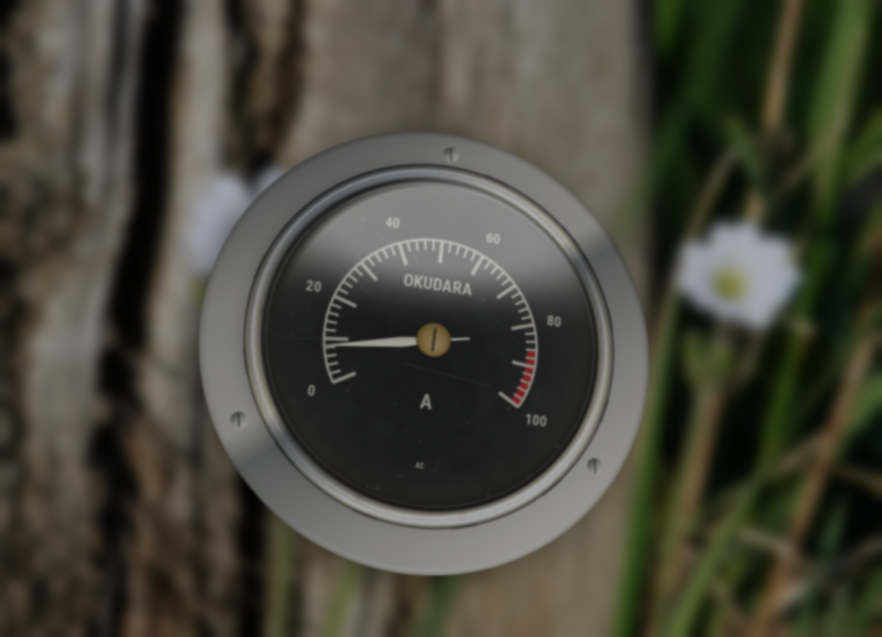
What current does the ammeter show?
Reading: 8 A
